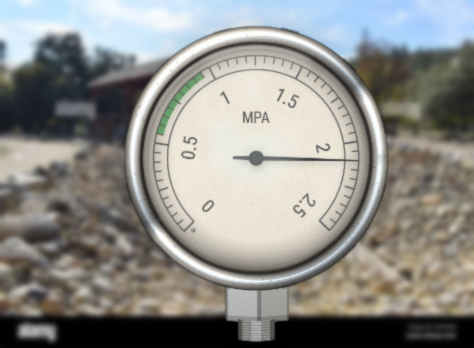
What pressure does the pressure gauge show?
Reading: 2.1 MPa
